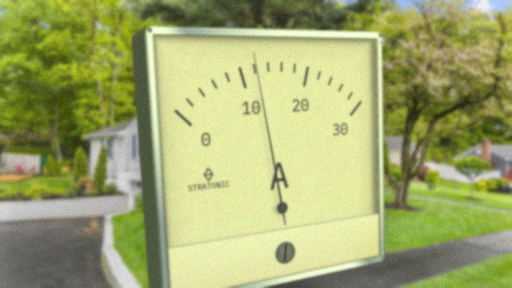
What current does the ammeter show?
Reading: 12 A
